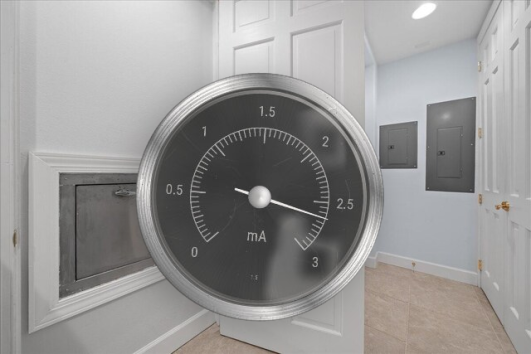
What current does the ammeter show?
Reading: 2.65 mA
